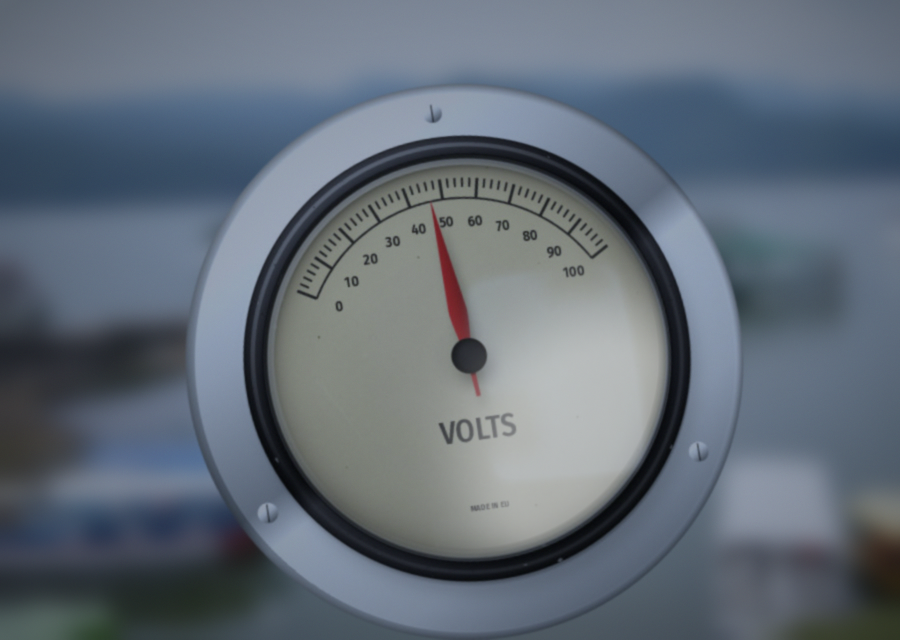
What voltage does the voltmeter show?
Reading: 46 V
